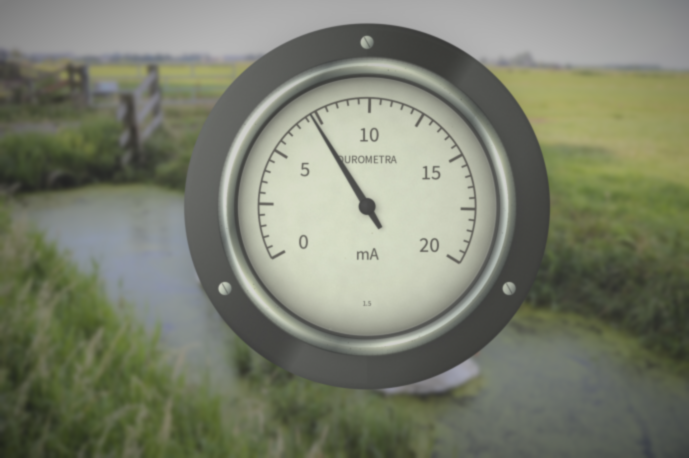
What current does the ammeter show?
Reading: 7.25 mA
